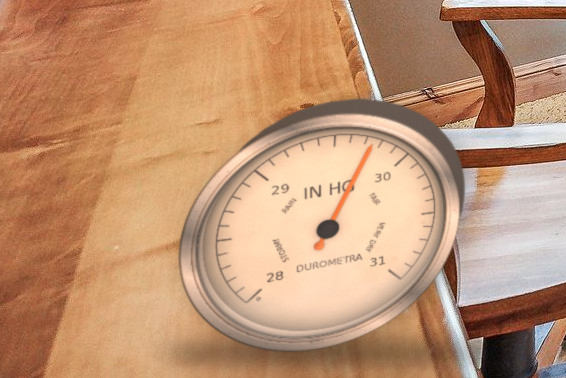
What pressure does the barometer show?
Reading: 29.75 inHg
